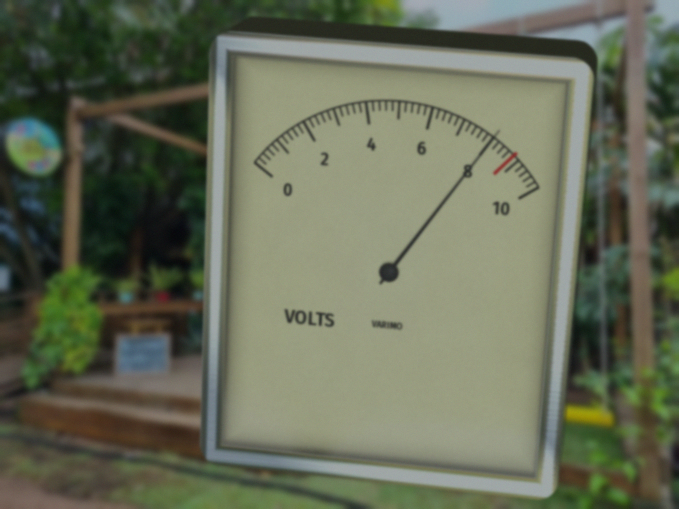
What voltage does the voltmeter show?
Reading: 8 V
